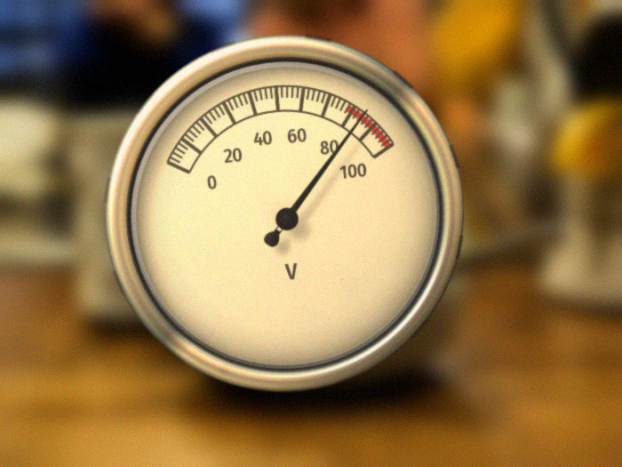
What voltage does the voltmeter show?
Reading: 84 V
